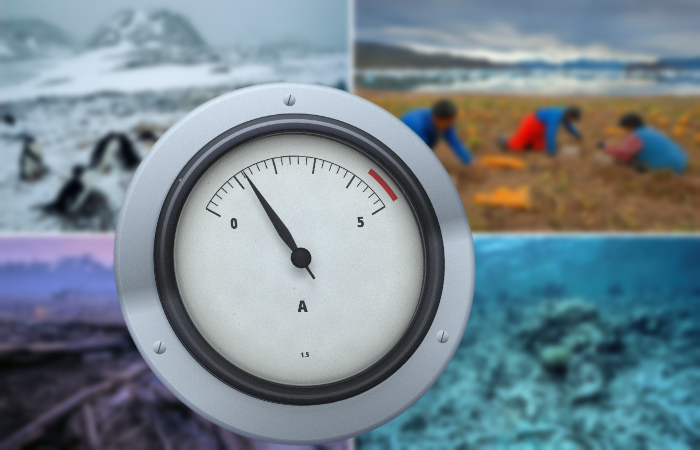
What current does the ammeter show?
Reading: 1.2 A
